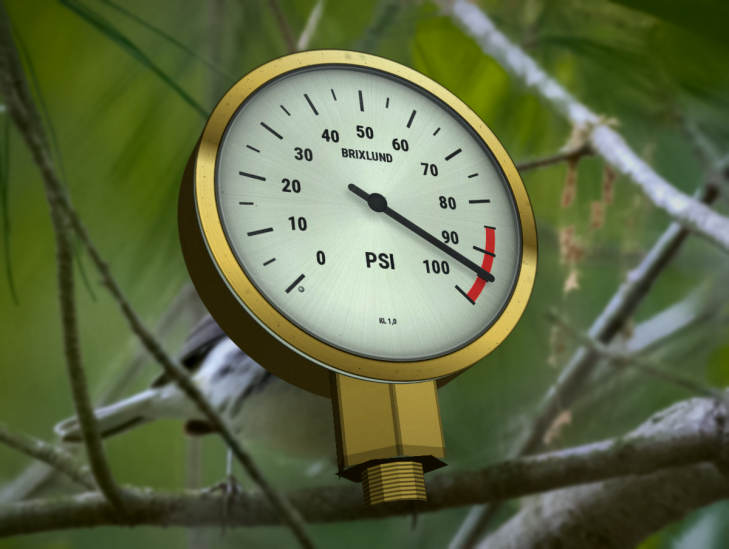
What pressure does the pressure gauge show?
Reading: 95 psi
